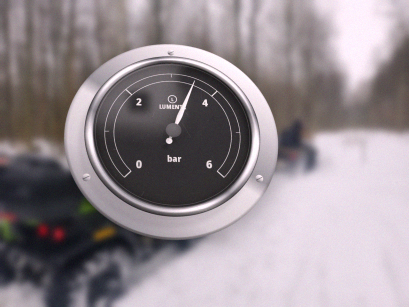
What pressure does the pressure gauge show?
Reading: 3.5 bar
